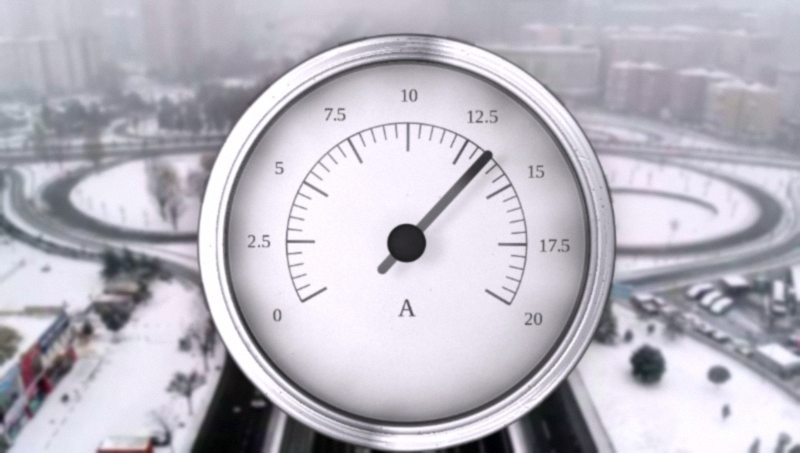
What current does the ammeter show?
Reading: 13.5 A
